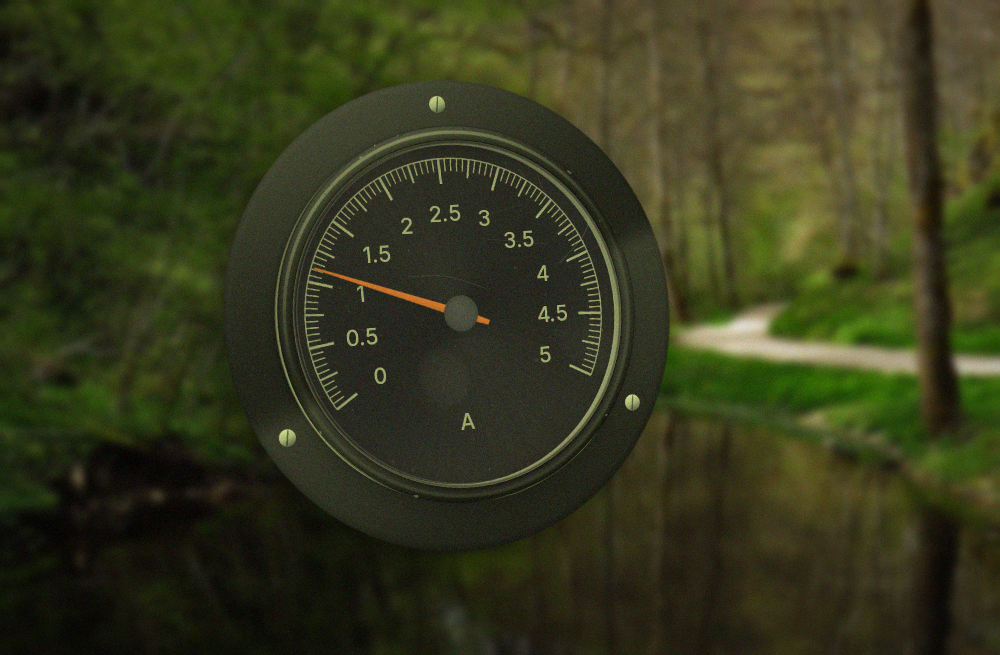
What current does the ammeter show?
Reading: 1.1 A
